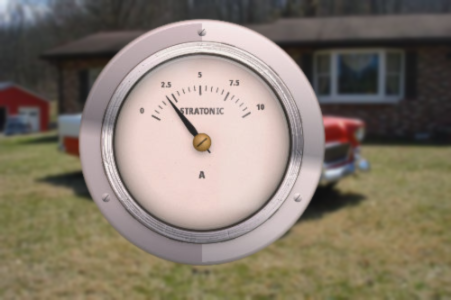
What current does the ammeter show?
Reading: 2 A
